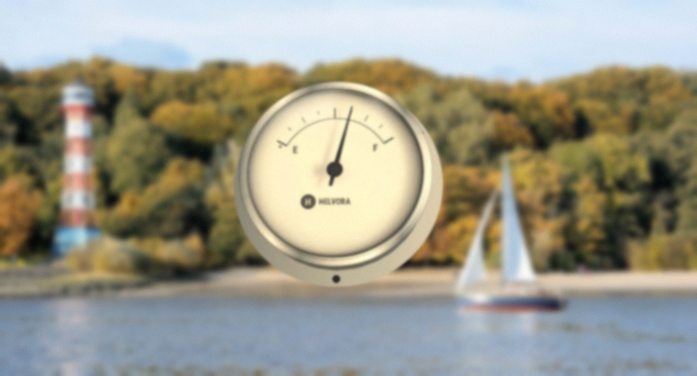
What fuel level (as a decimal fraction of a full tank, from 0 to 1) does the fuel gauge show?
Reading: 0.625
